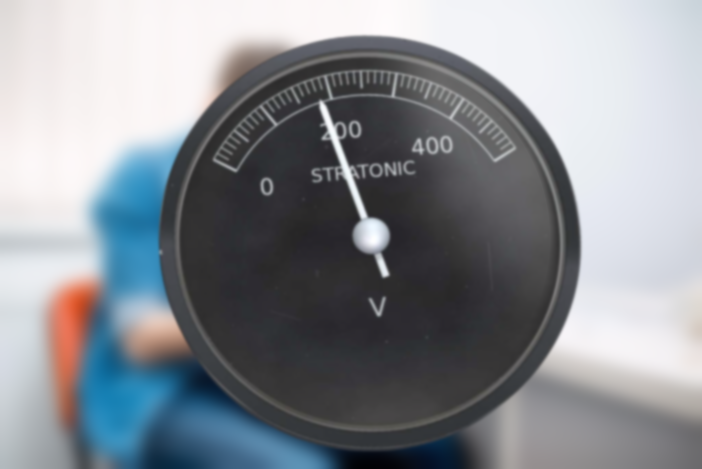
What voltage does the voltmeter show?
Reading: 180 V
